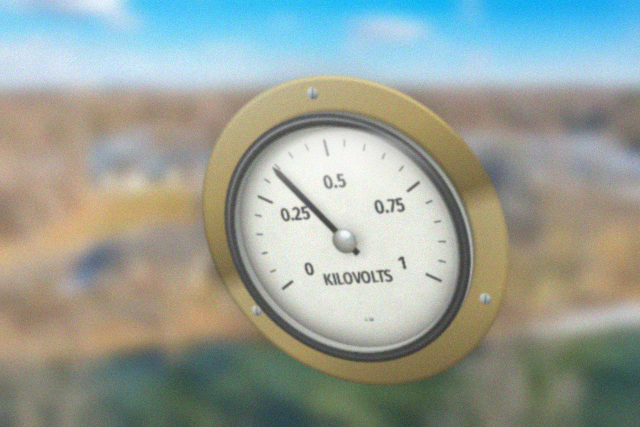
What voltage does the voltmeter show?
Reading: 0.35 kV
